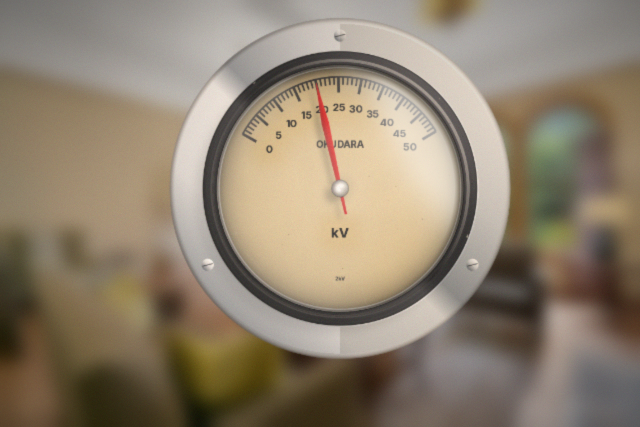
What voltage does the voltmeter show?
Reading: 20 kV
